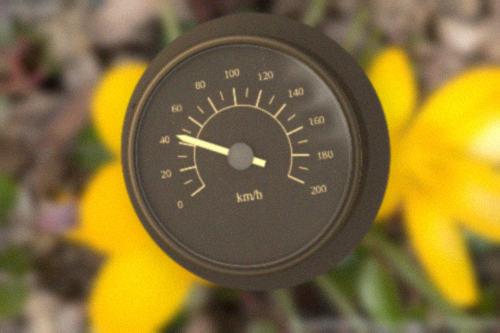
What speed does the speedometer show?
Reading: 45 km/h
